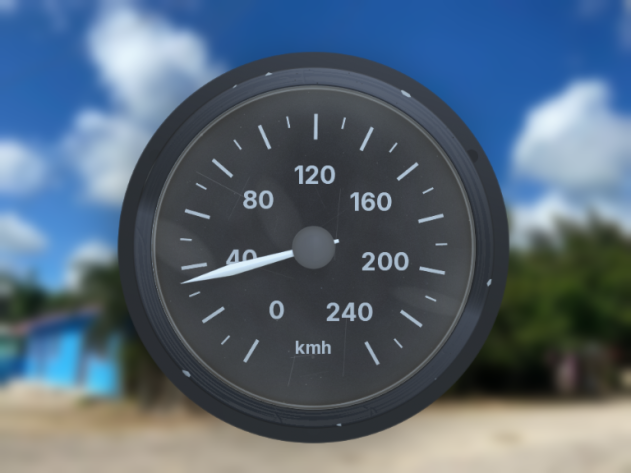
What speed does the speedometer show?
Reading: 35 km/h
